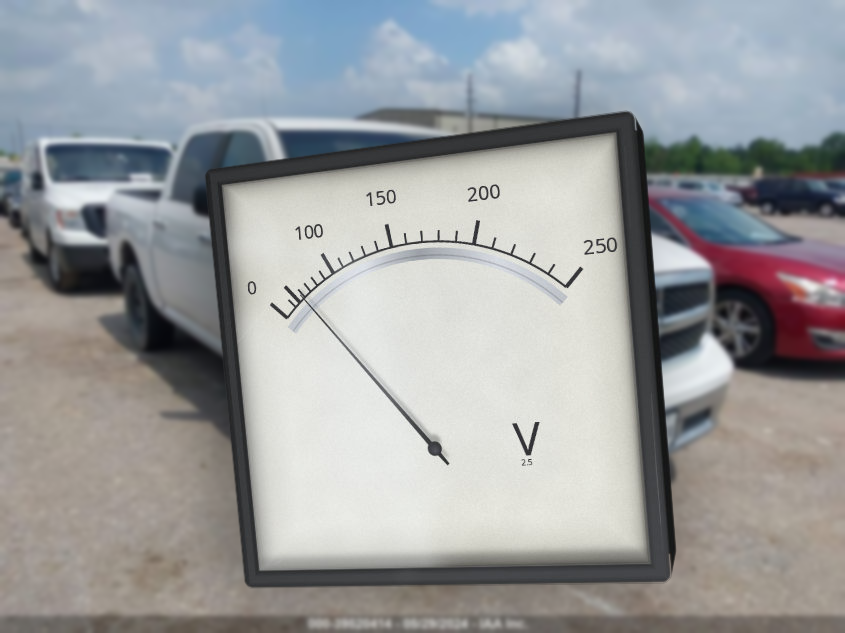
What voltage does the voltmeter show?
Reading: 60 V
